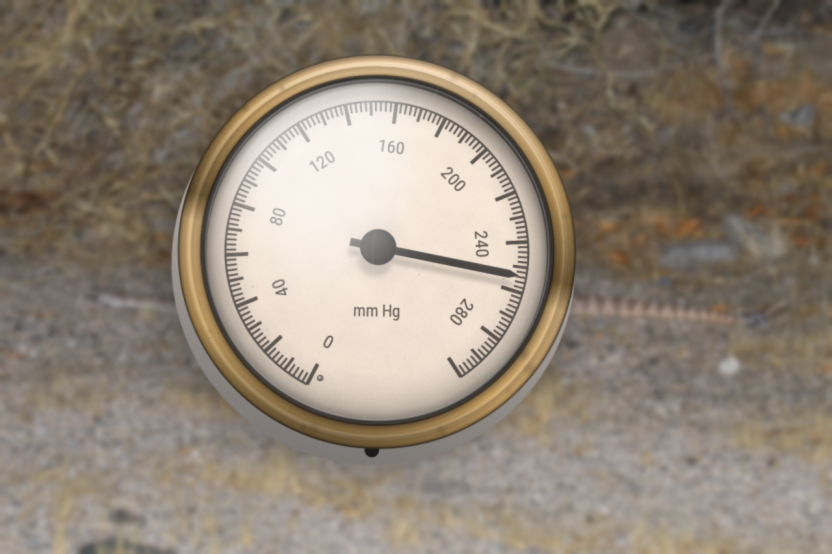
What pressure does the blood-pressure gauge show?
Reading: 254 mmHg
